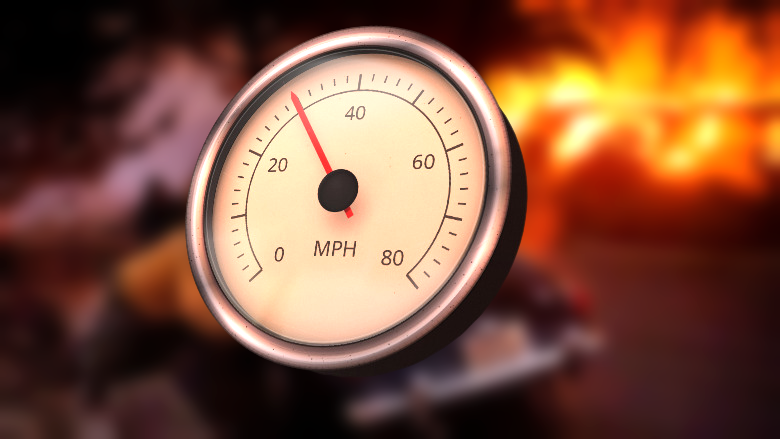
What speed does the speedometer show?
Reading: 30 mph
